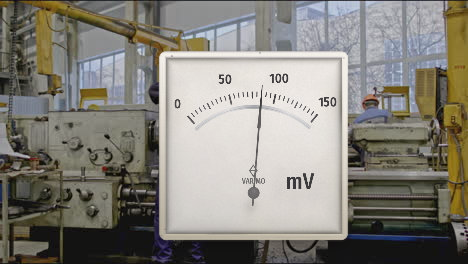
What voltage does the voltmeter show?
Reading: 85 mV
